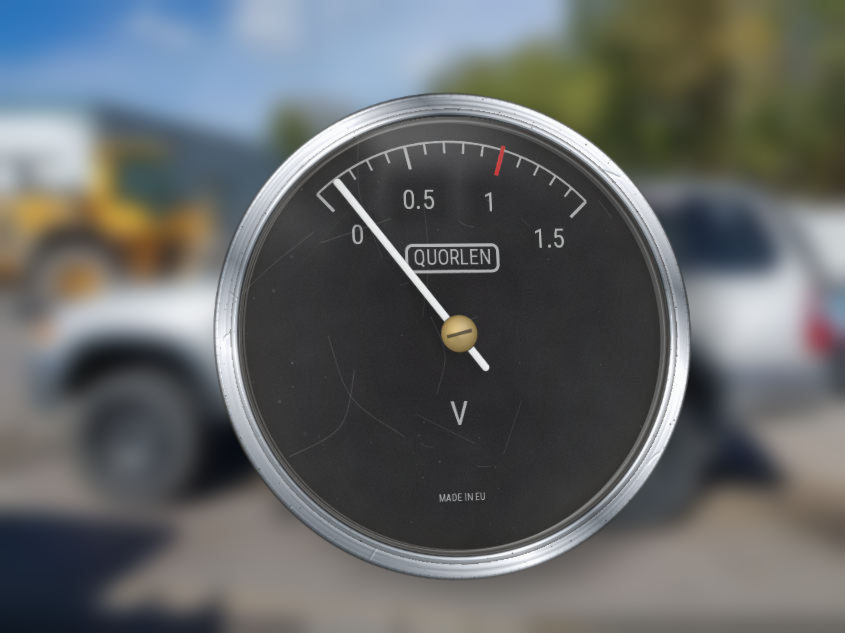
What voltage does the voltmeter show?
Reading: 0.1 V
